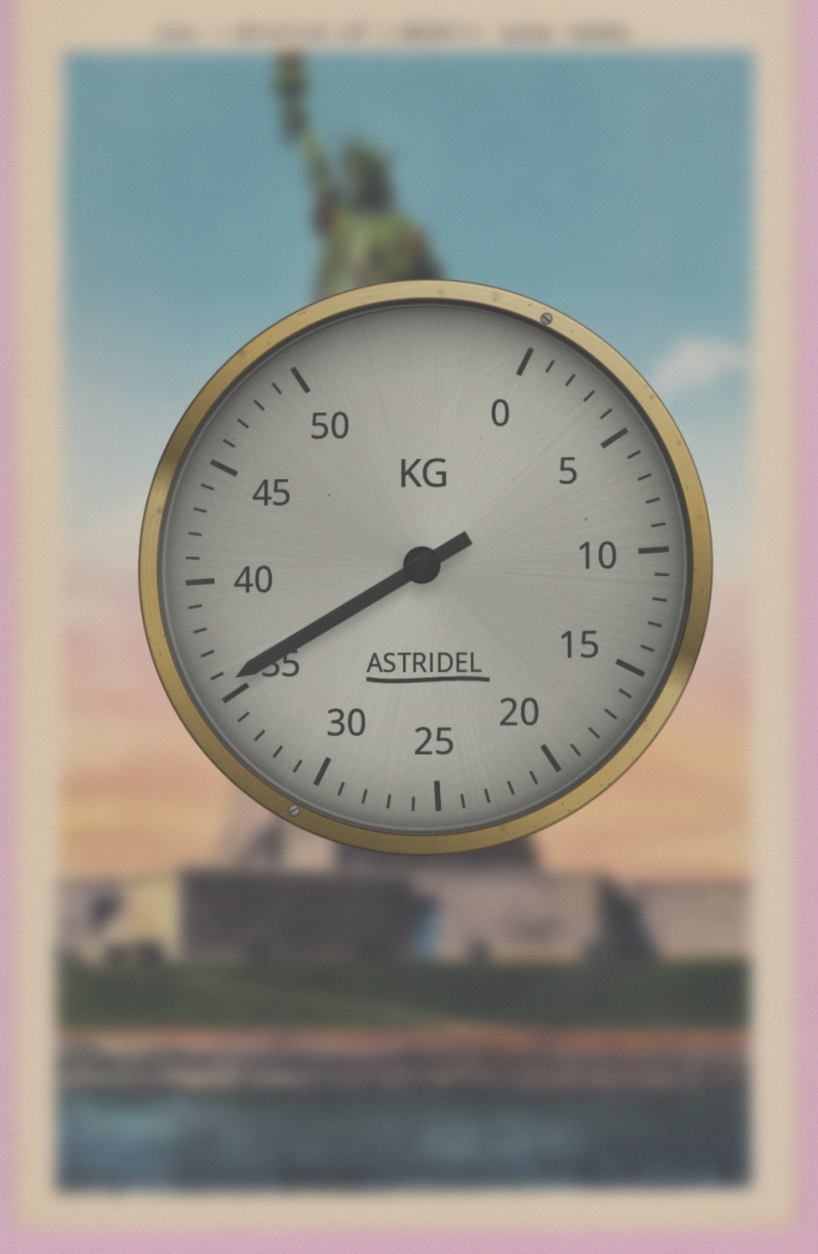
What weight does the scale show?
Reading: 35.5 kg
